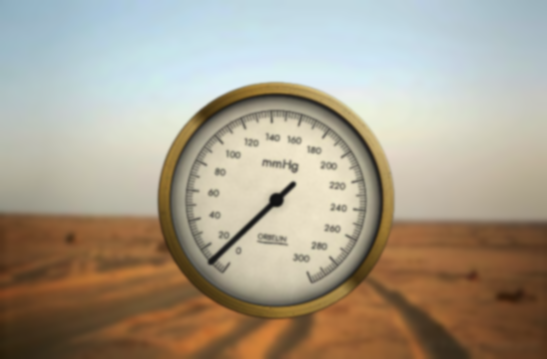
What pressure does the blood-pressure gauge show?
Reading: 10 mmHg
